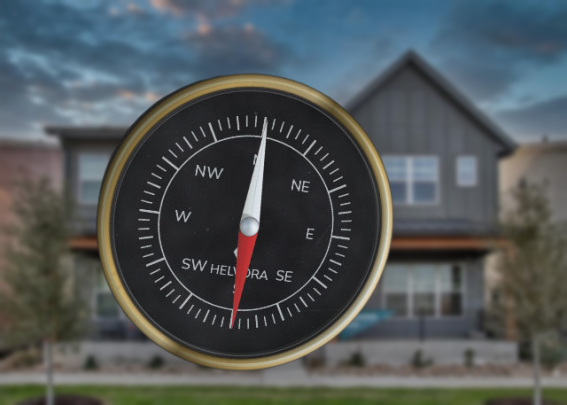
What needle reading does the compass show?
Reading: 180 °
